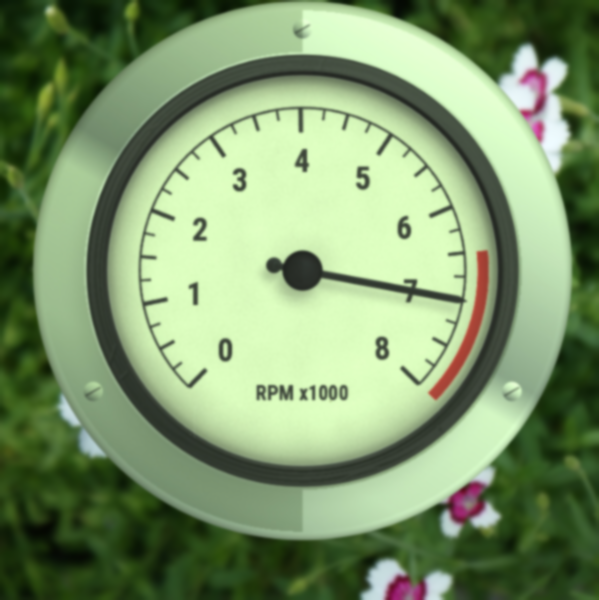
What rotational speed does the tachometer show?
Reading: 7000 rpm
